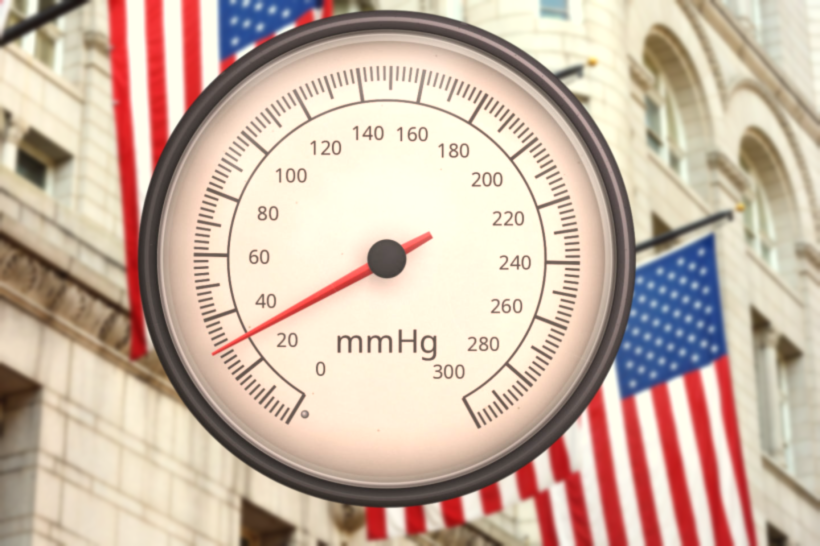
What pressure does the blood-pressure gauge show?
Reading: 30 mmHg
